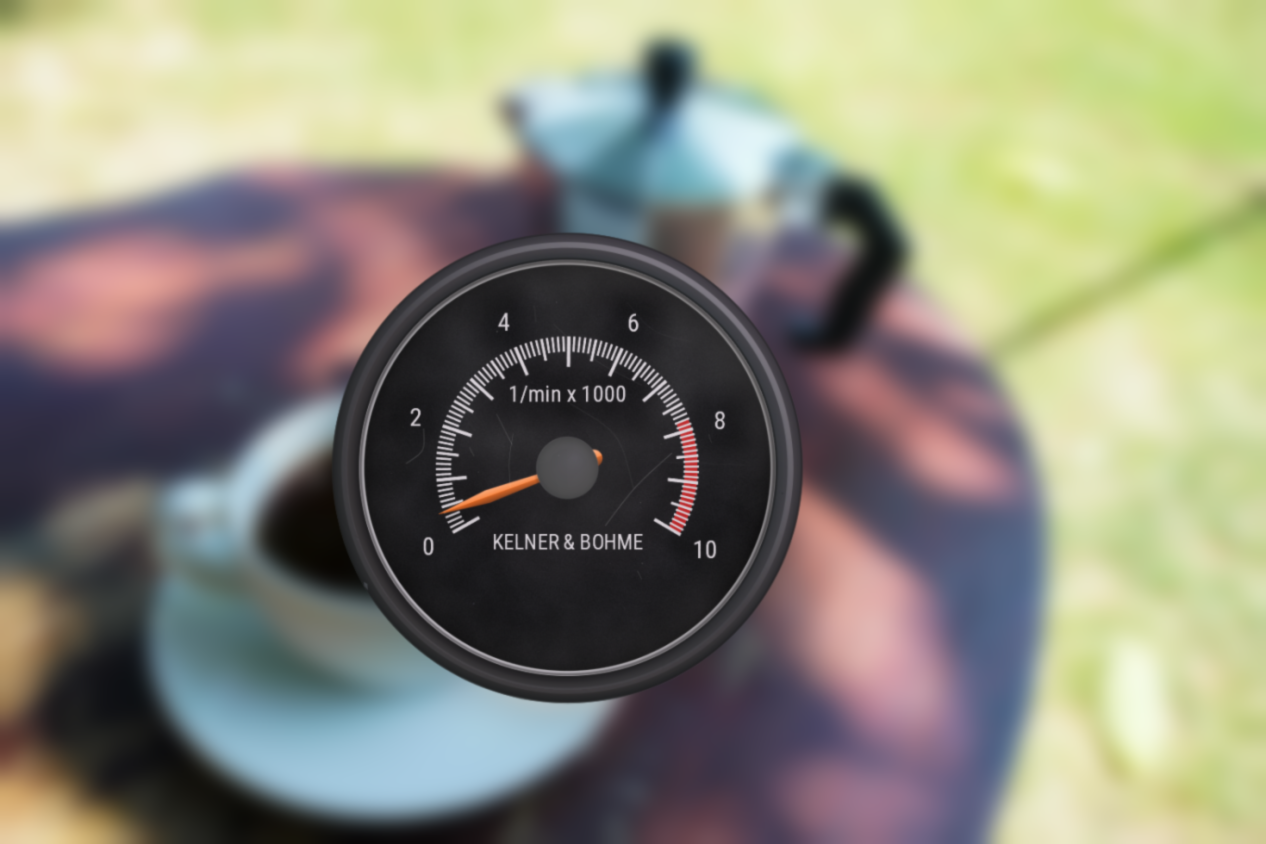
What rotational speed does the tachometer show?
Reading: 400 rpm
